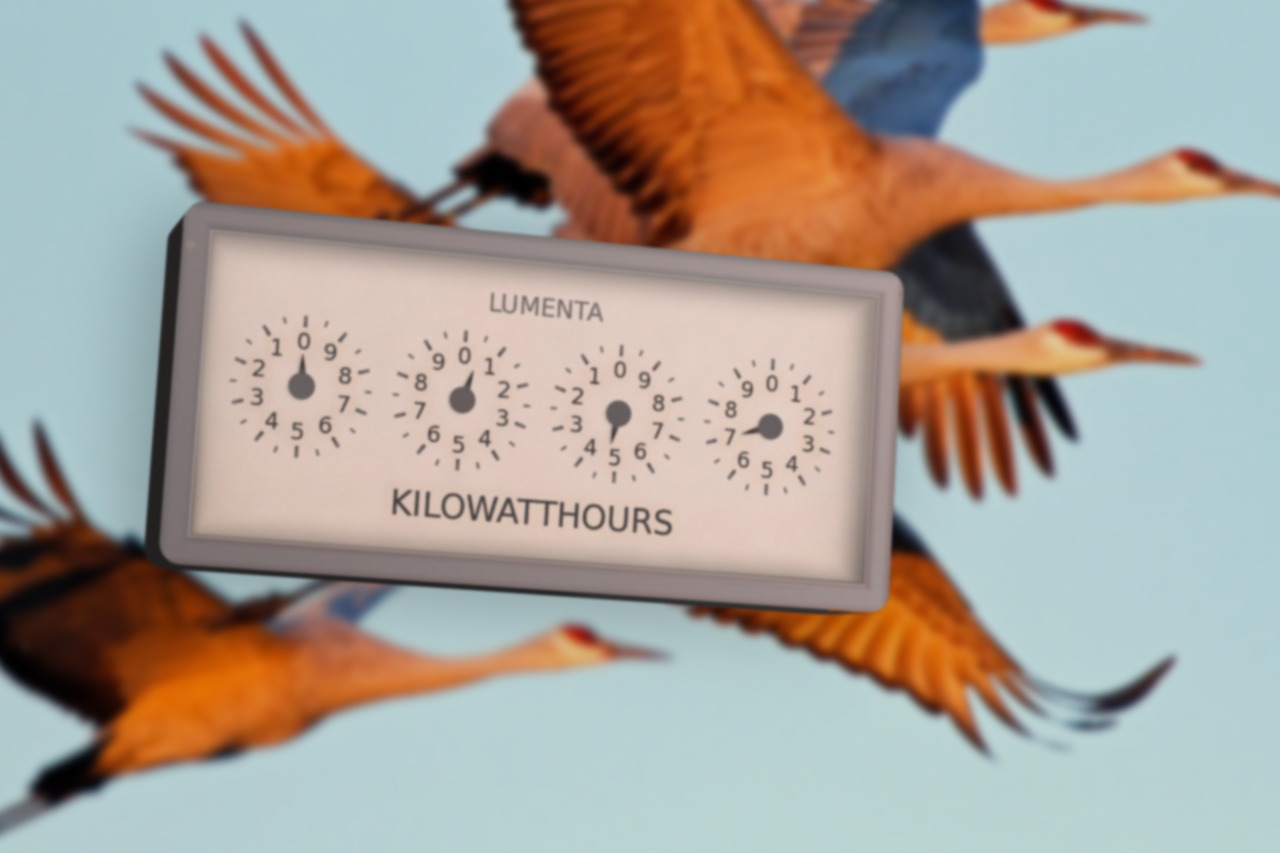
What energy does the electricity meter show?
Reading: 47 kWh
